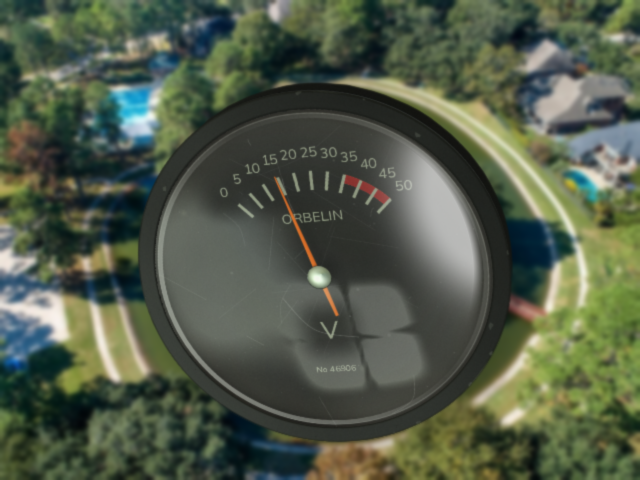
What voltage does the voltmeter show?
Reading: 15 V
